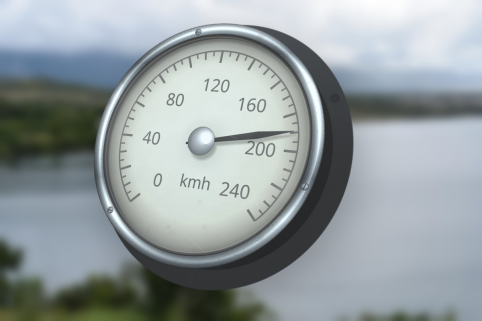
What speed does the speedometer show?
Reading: 190 km/h
